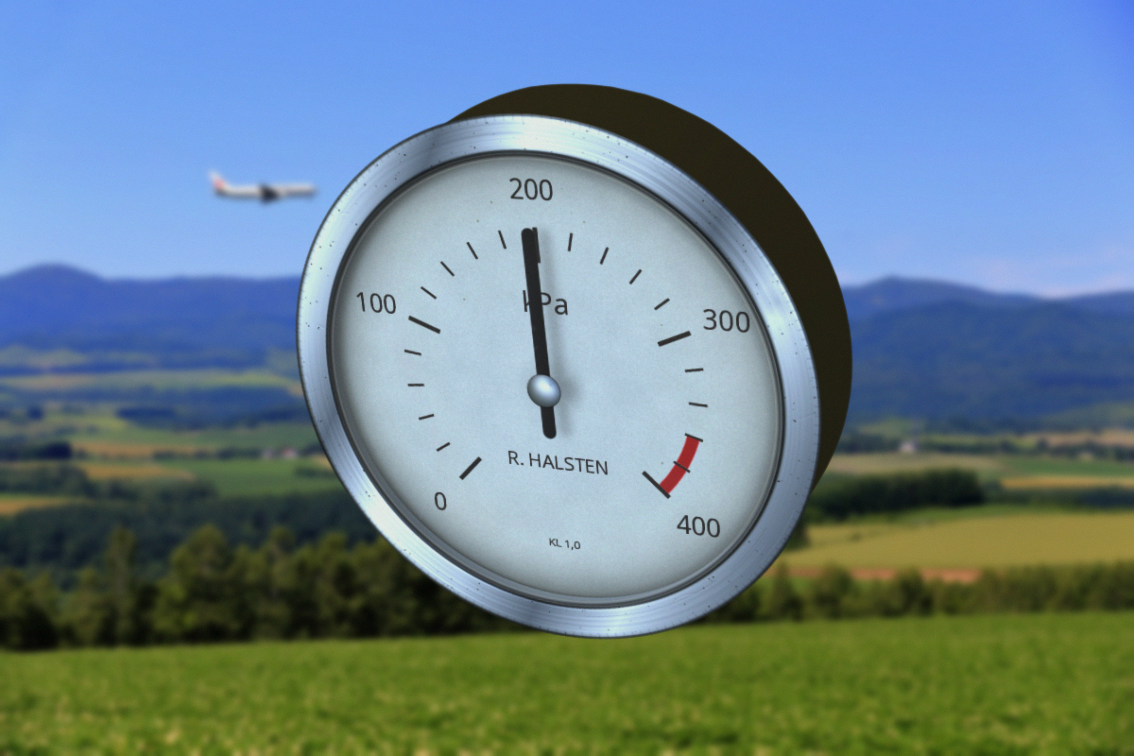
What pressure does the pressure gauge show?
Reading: 200 kPa
